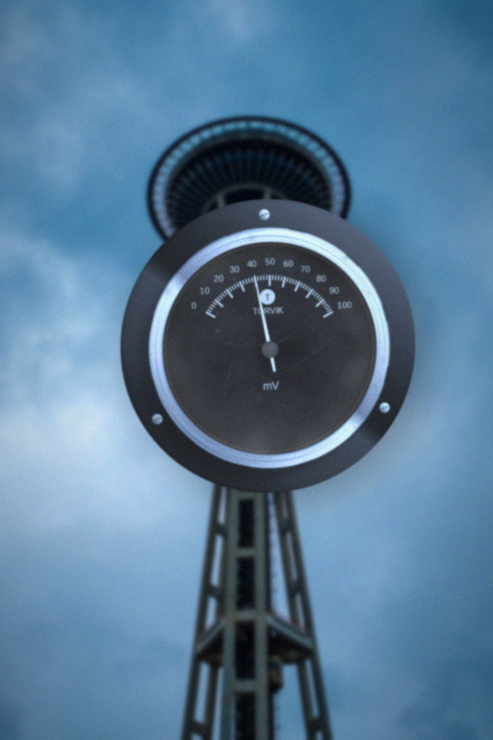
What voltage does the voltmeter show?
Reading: 40 mV
